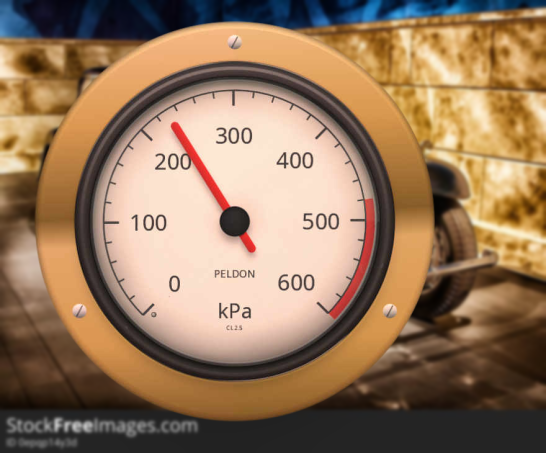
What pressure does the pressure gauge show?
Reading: 230 kPa
